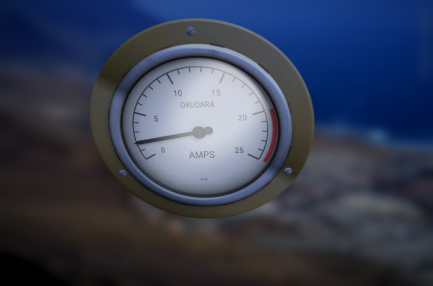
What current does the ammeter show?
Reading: 2 A
